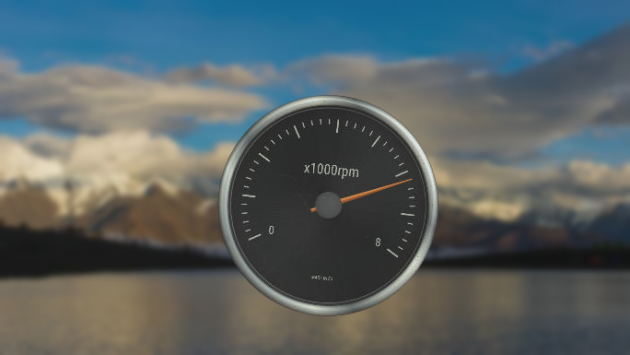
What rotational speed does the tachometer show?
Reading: 6200 rpm
